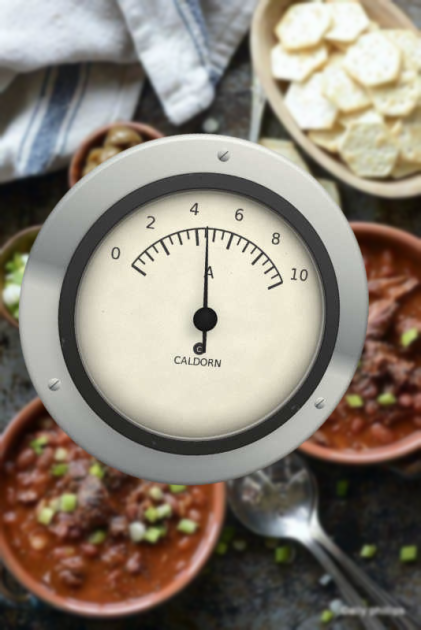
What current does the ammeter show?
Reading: 4.5 A
